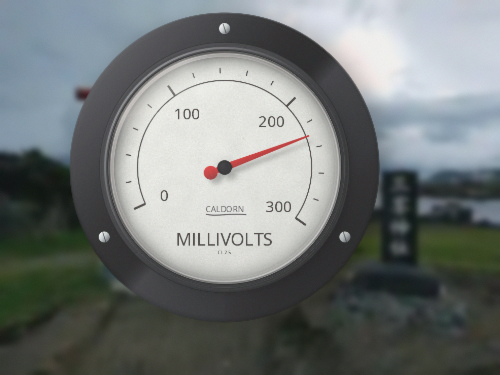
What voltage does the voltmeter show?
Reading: 230 mV
